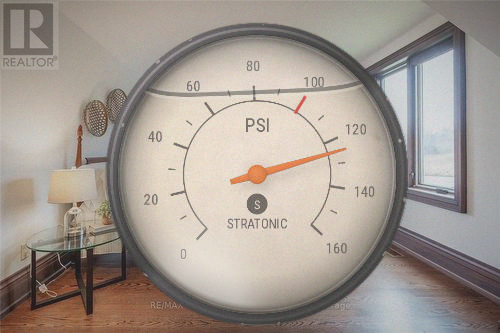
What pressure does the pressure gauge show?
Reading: 125 psi
